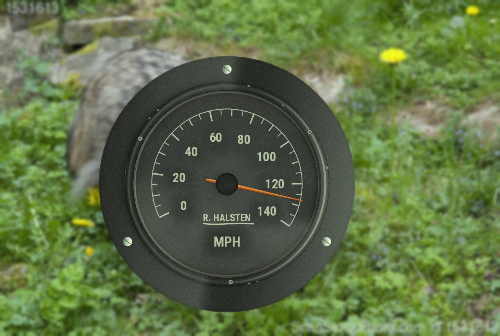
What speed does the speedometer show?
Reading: 127.5 mph
